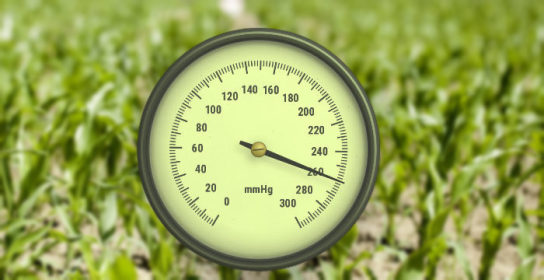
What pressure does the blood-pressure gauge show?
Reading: 260 mmHg
